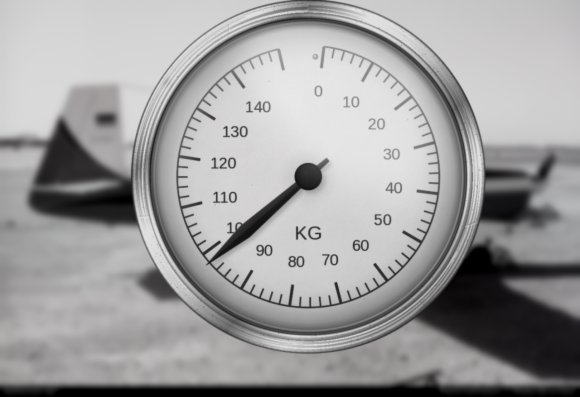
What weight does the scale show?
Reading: 98 kg
